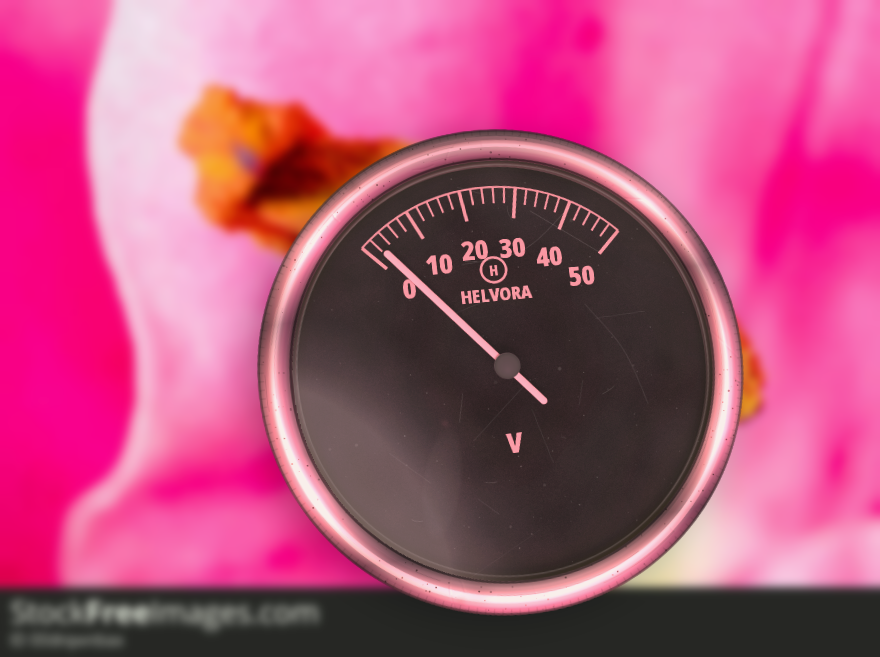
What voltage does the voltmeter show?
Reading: 2 V
